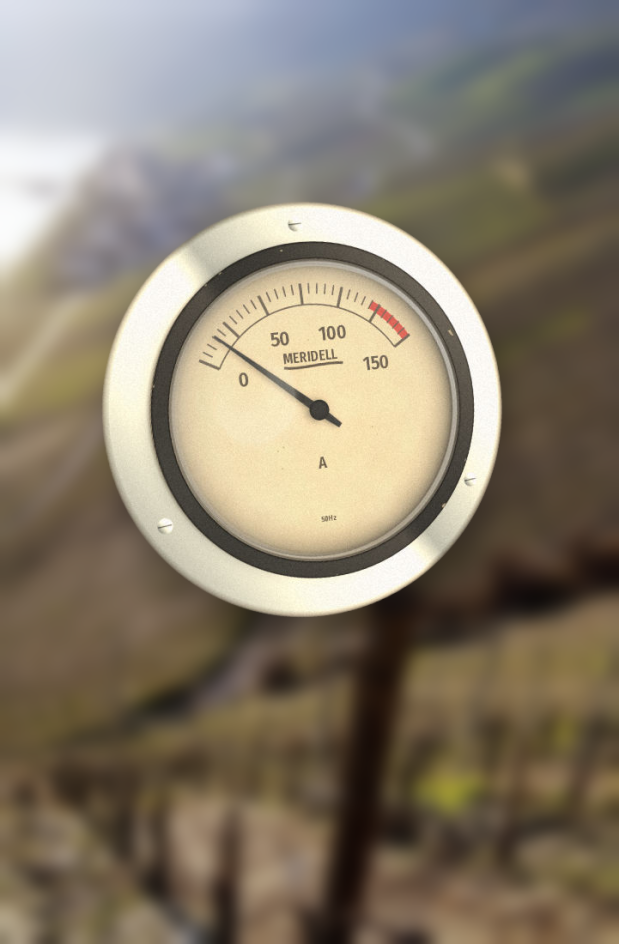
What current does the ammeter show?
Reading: 15 A
